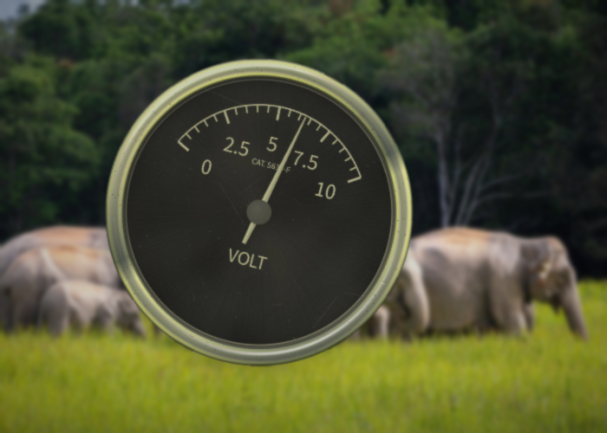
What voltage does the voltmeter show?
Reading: 6.25 V
